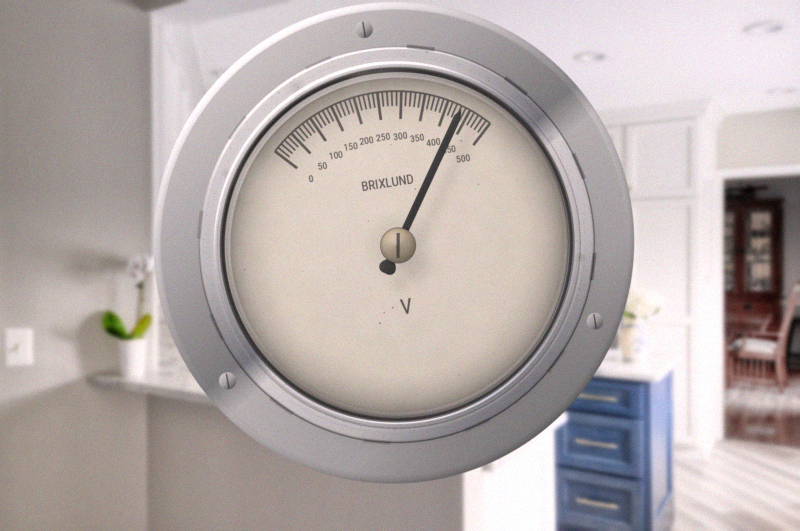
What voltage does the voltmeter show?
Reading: 430 V
